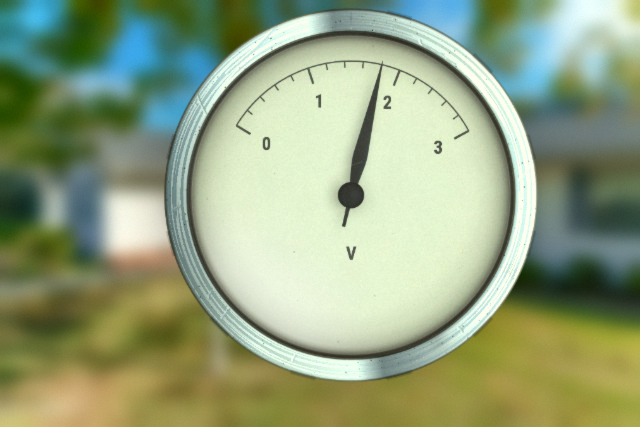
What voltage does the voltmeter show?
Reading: 1.8 V
